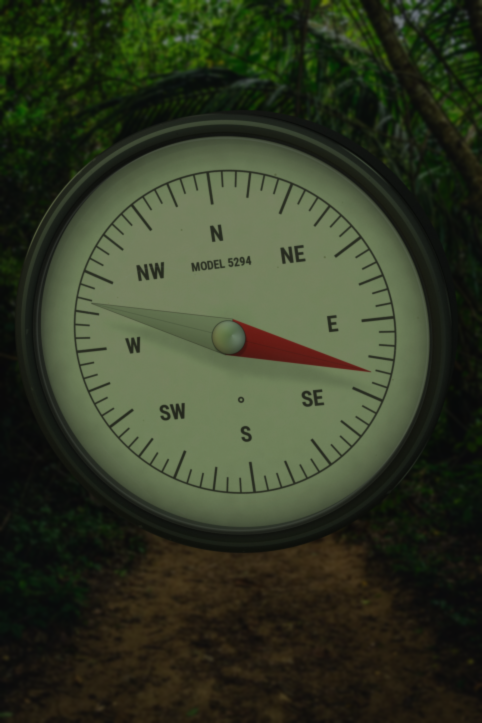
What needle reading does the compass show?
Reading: 110 °
